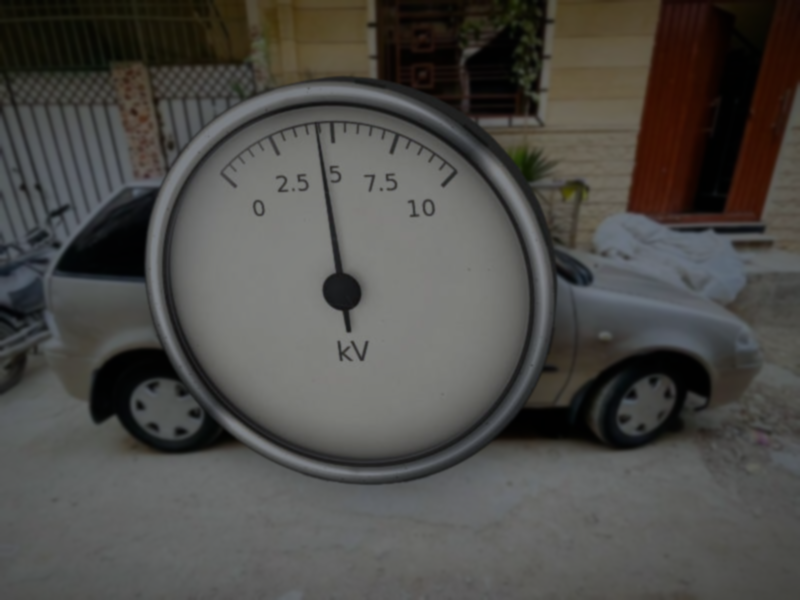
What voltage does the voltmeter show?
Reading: 4.5 kV
